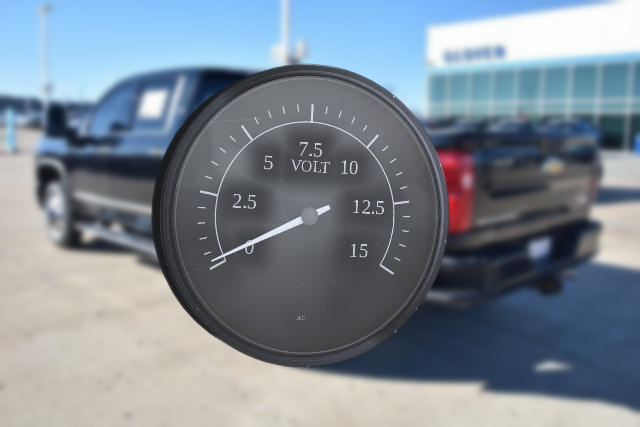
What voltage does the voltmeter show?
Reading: 0.25 V
